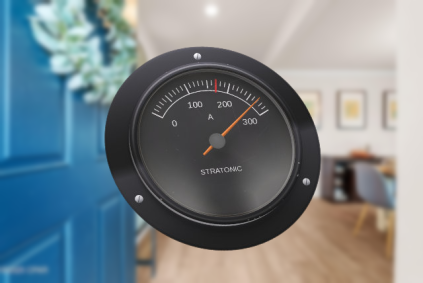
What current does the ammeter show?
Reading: 270 A
